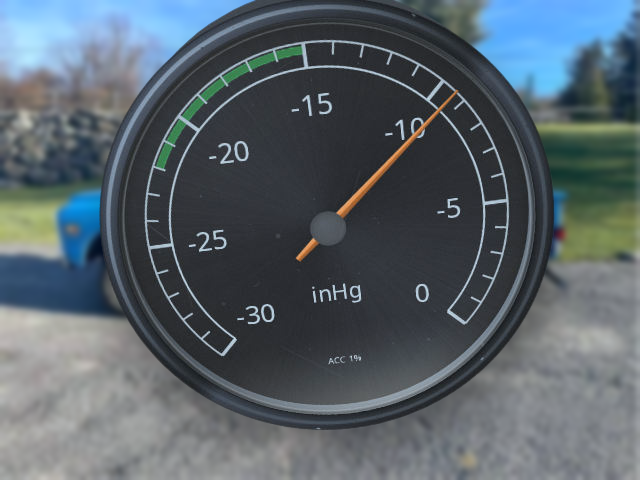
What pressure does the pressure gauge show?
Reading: -9.5 inHg
